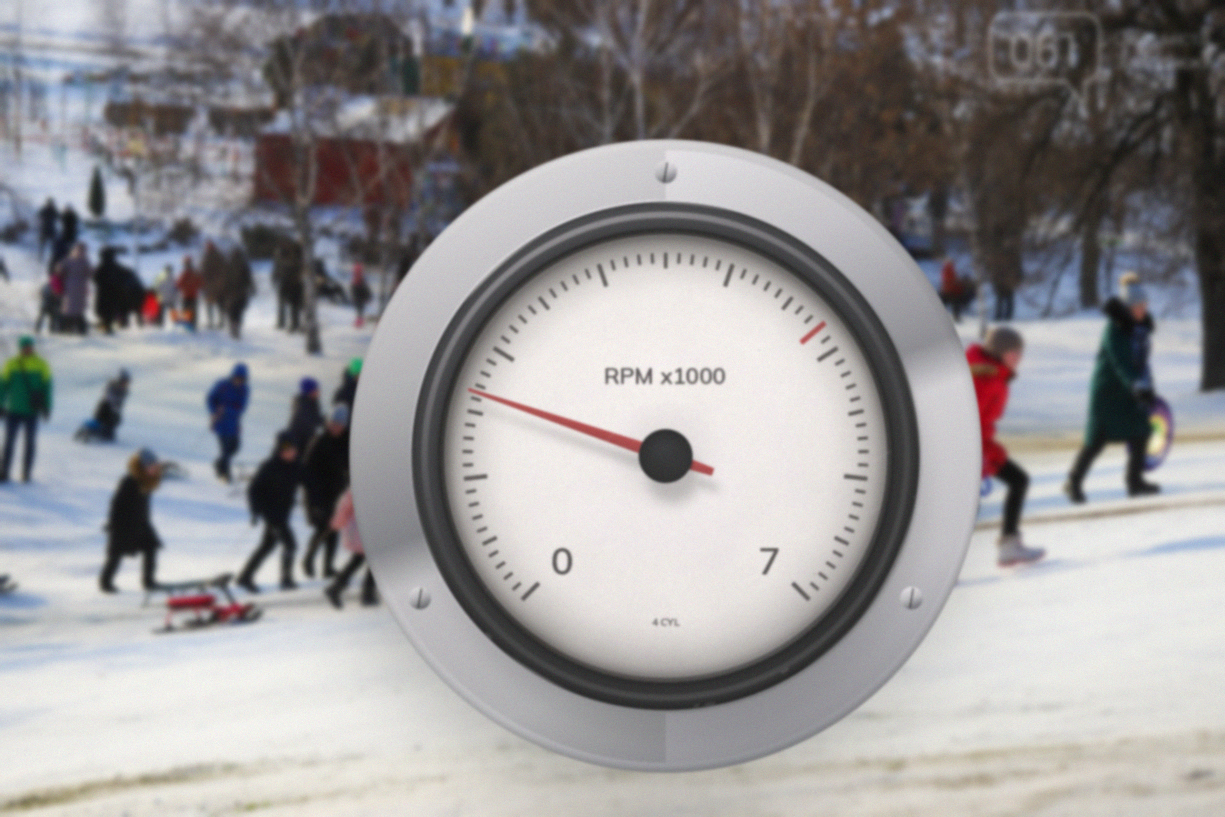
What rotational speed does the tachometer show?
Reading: 1650 rpm
